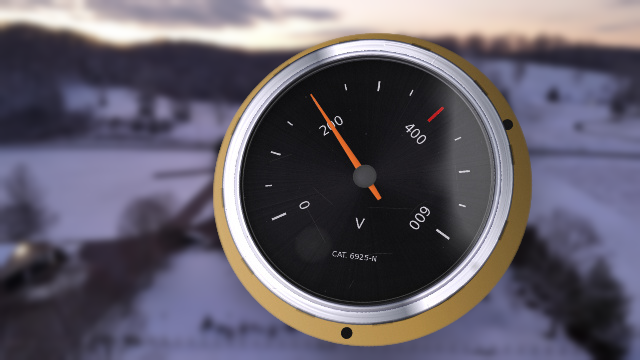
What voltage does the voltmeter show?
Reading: 200 V
